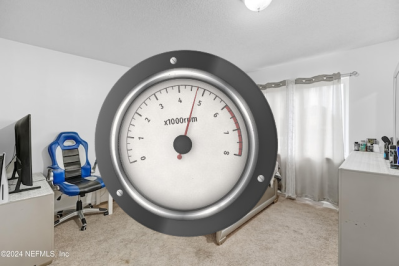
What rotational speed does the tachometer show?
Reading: 4750 rpm
